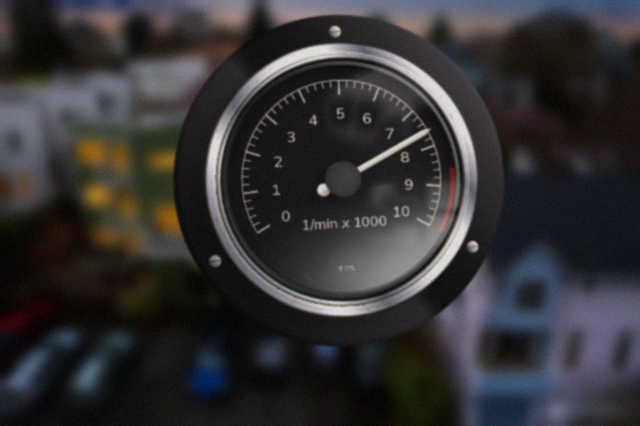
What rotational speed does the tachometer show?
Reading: 7600 rpm
